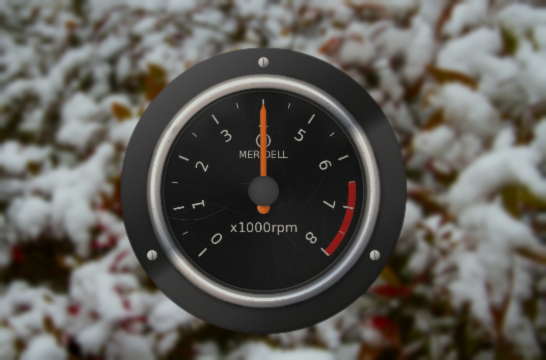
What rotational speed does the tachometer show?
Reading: 4000 rpm
